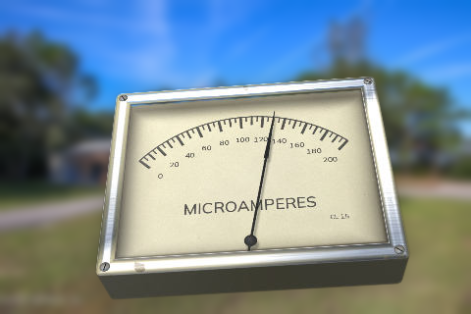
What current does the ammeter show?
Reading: 130 µA
